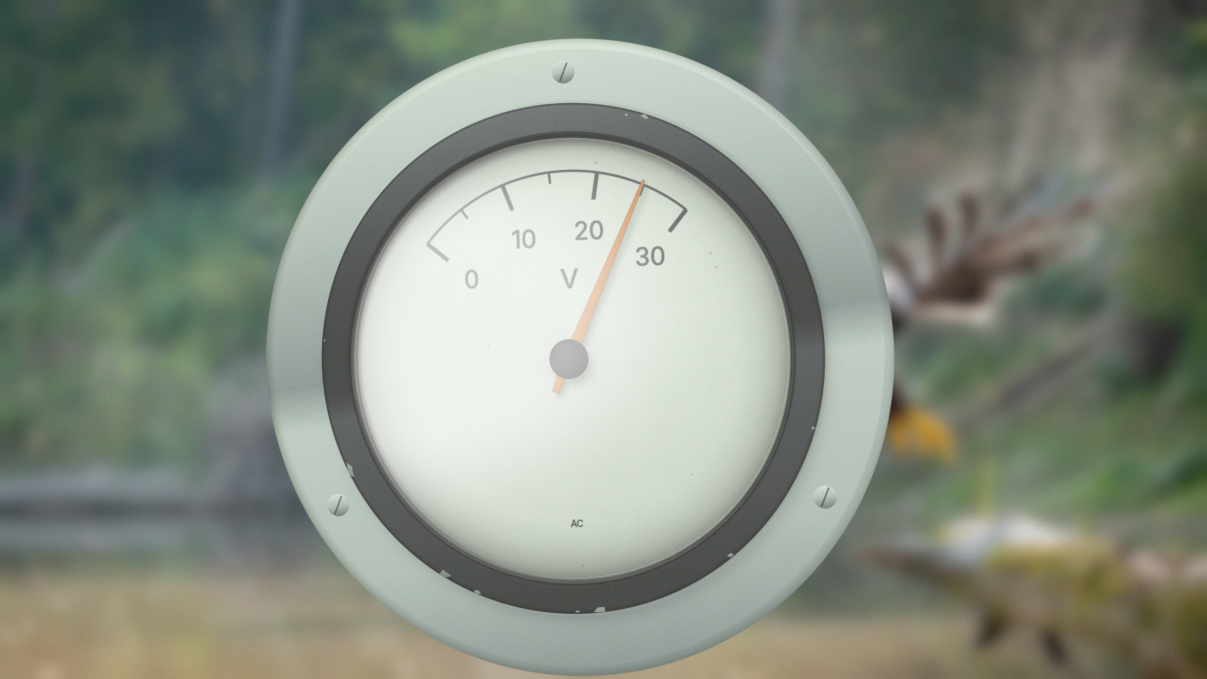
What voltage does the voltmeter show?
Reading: 25 V
